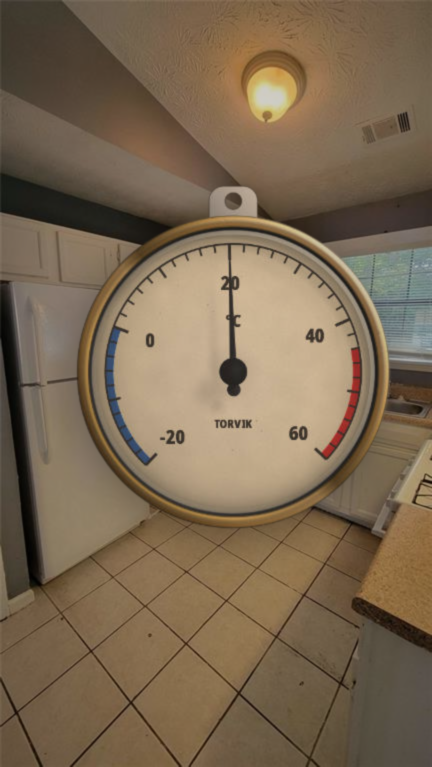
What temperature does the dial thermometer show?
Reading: 20 °C
